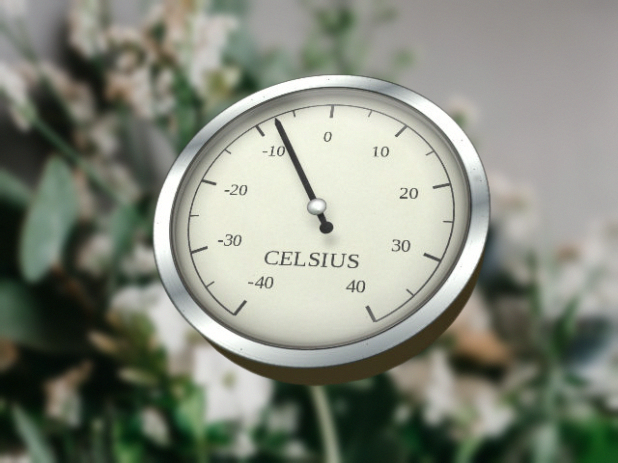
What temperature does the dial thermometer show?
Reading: -7.5 °C
